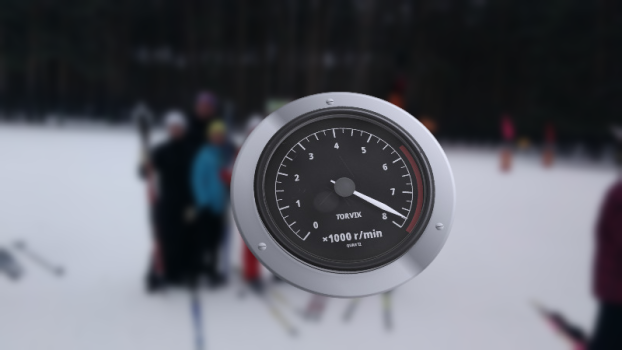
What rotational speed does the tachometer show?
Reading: 7750 rpm
